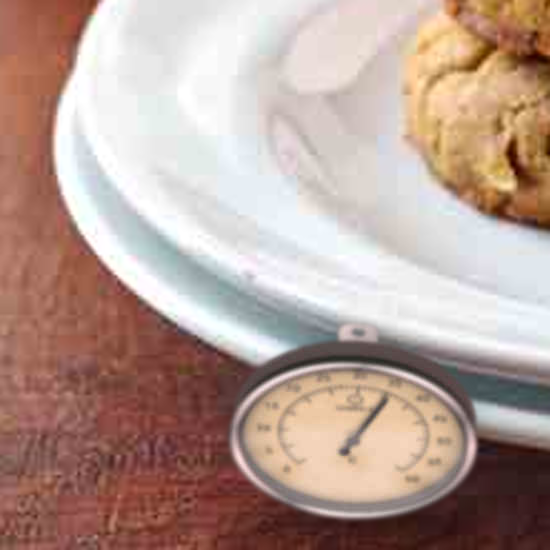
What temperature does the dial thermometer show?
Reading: 35 °C
